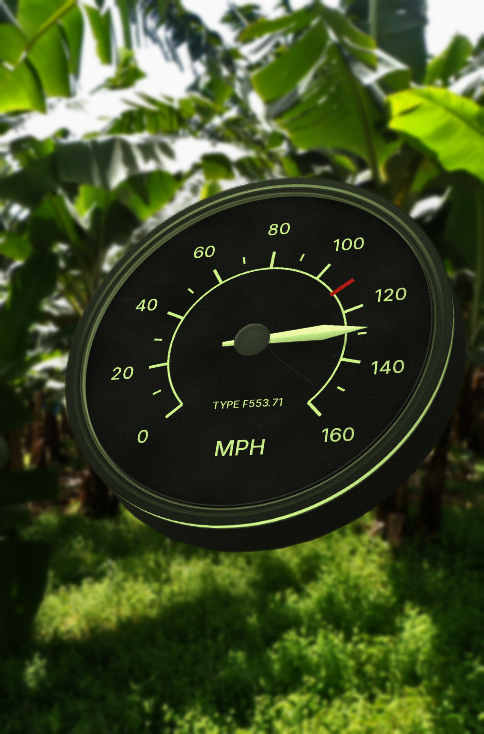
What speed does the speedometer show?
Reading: 130 mph
